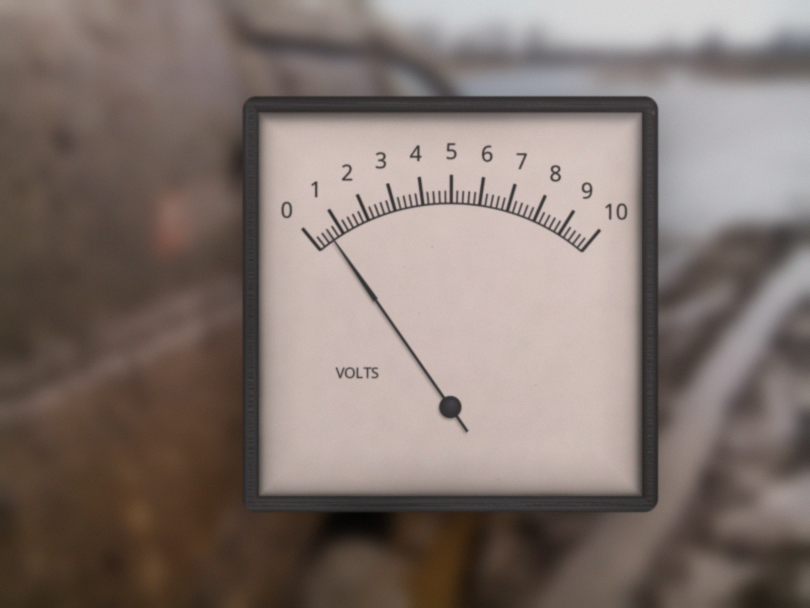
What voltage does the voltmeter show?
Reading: 0.6 V
